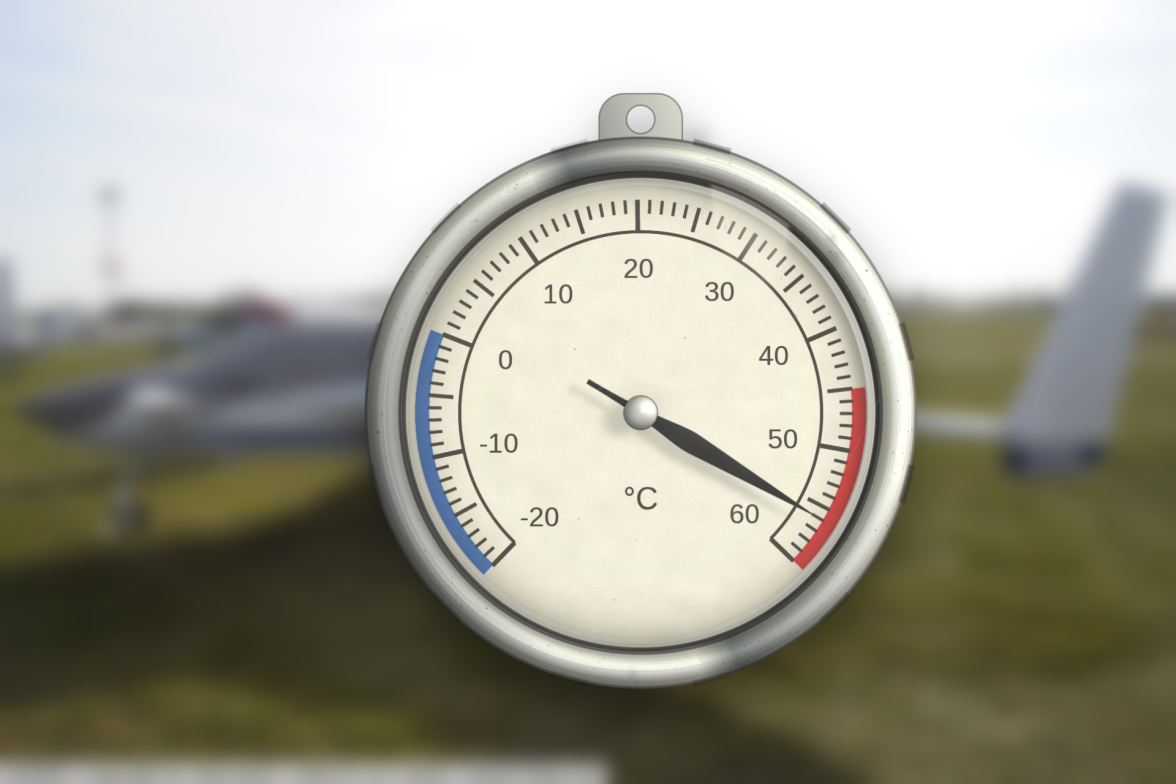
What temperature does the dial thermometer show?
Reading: 56 °C
